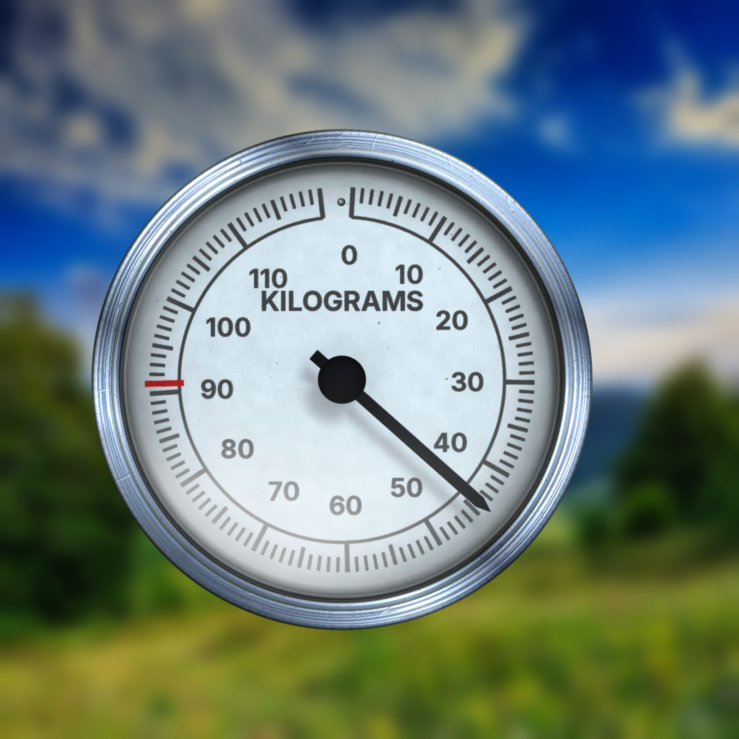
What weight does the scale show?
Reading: 44 kg
